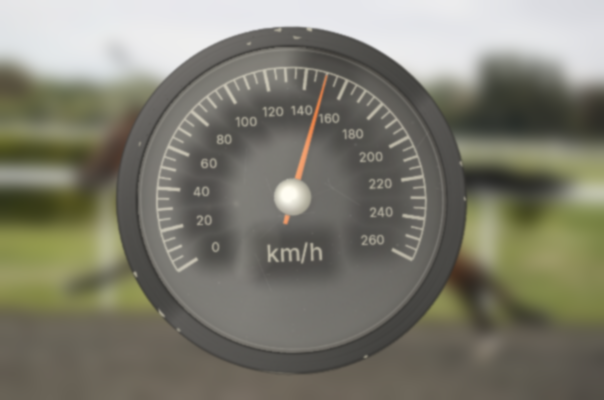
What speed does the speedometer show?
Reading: 150 km/h
